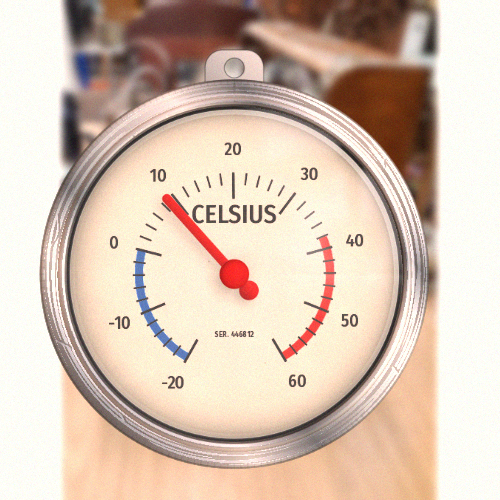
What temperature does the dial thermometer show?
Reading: 9 °C
